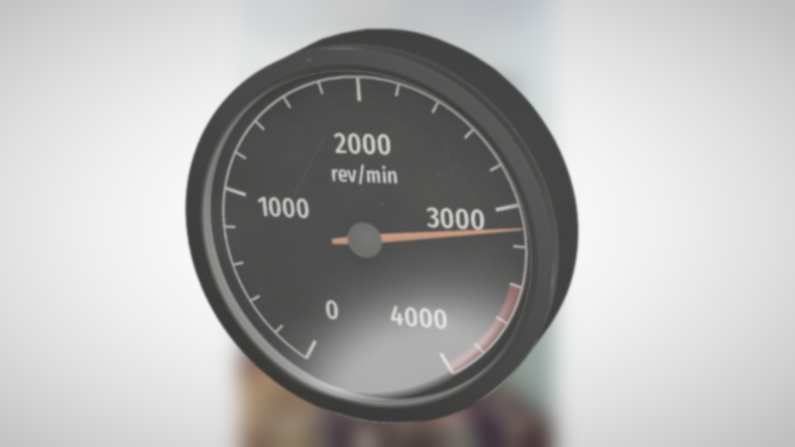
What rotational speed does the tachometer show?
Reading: 3100 rpm
